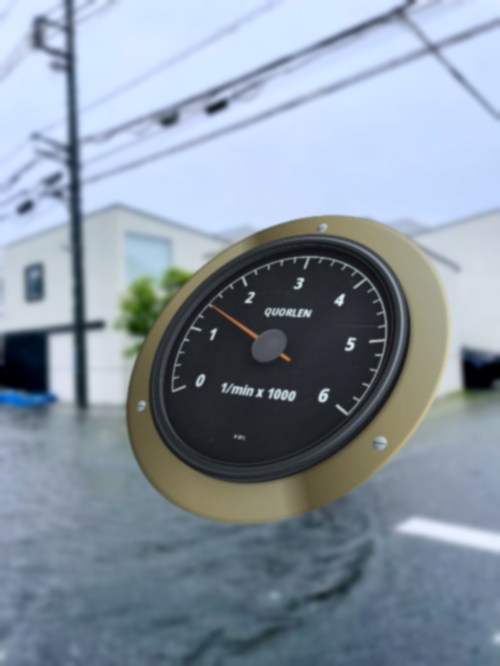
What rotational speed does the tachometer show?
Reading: 1400 rpm
